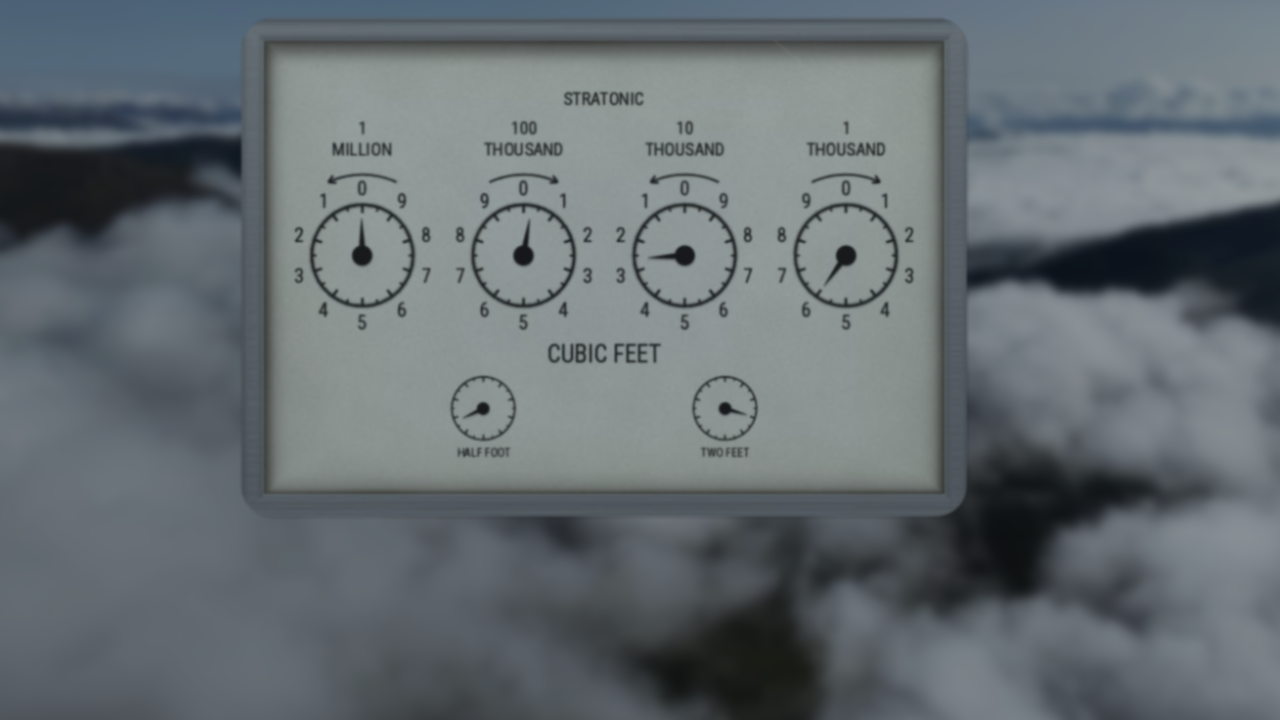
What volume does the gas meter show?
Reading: 2600 ft³
